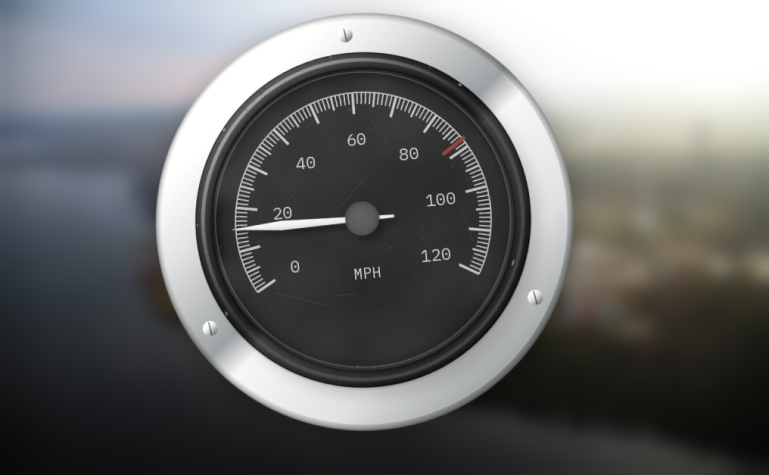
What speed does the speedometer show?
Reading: 15 mph
